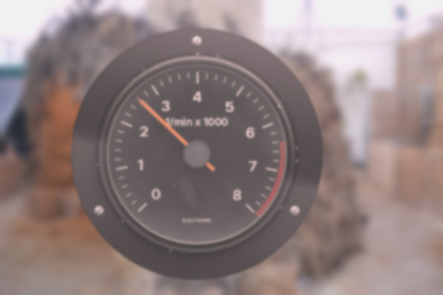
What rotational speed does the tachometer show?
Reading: 2600 rpm
